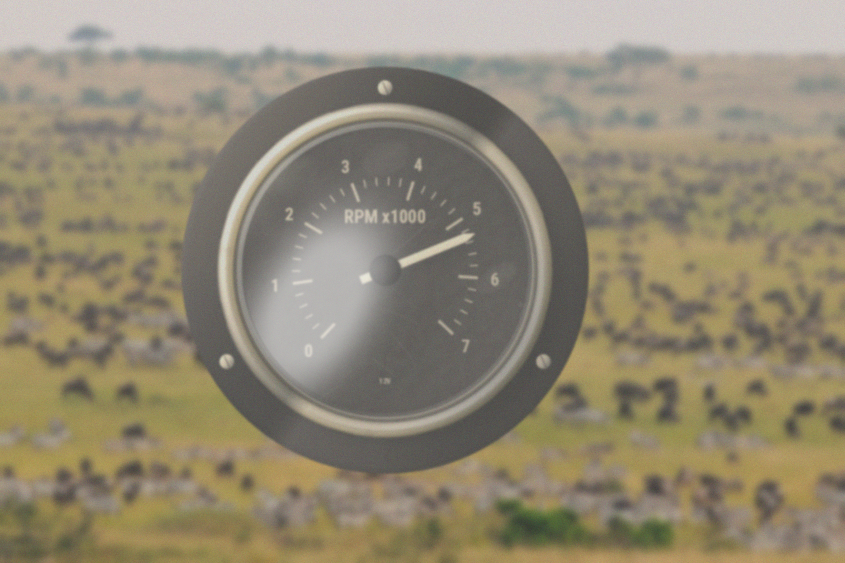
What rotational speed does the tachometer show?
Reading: 5300 rpm
